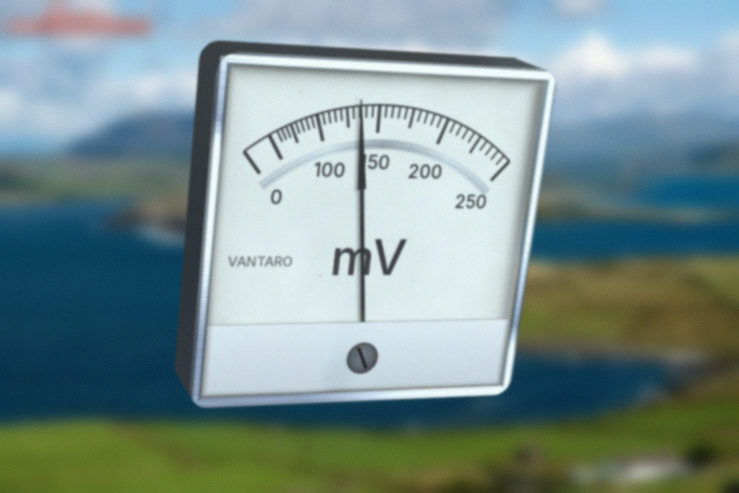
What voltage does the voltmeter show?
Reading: 135 mV
